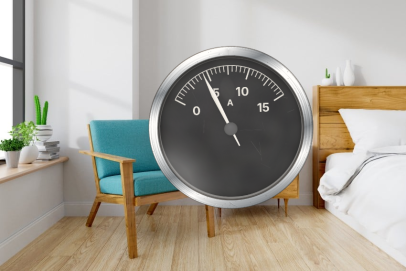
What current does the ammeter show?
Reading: 4.5 A
